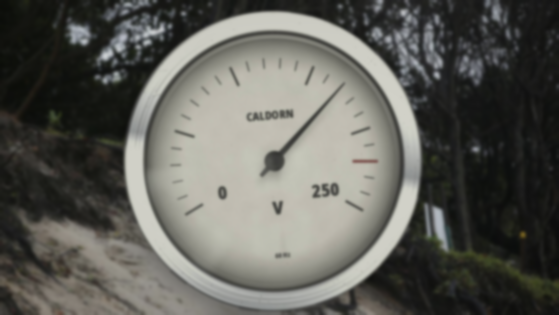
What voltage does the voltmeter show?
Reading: 170 V
